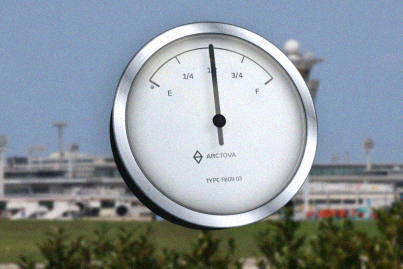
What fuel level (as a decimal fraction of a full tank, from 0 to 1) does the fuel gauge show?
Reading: 0.5
